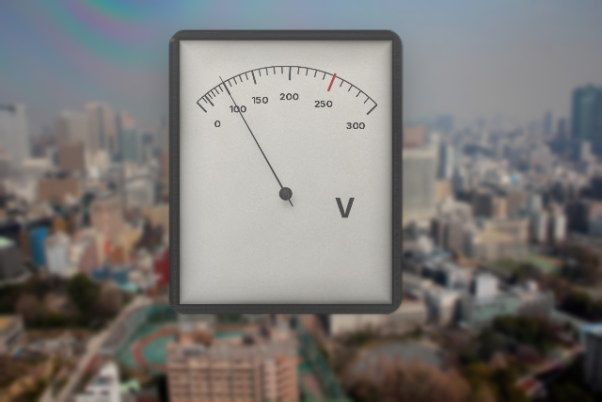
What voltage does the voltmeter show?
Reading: 100 V
